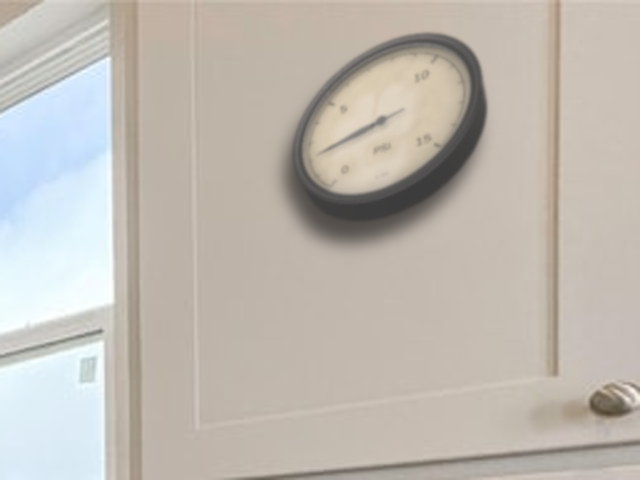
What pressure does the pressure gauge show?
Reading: 2 psi
